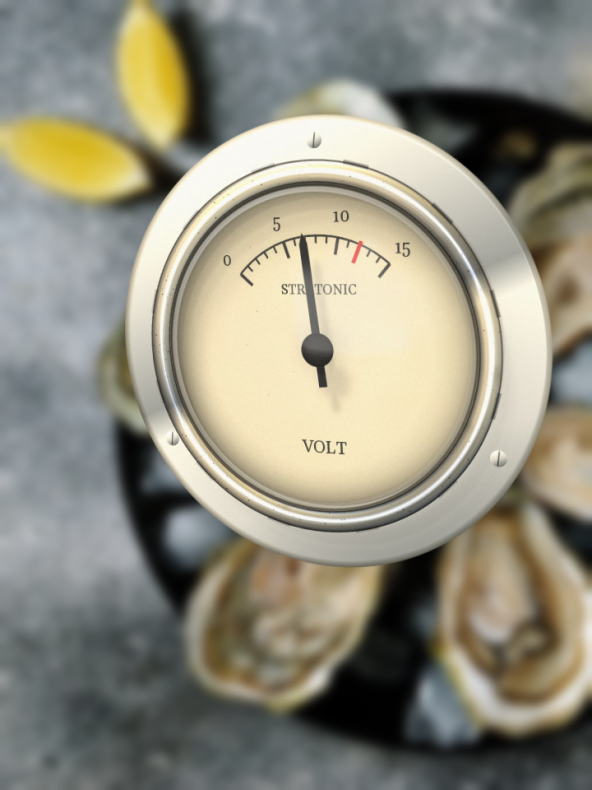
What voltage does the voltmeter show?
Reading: 7 V
